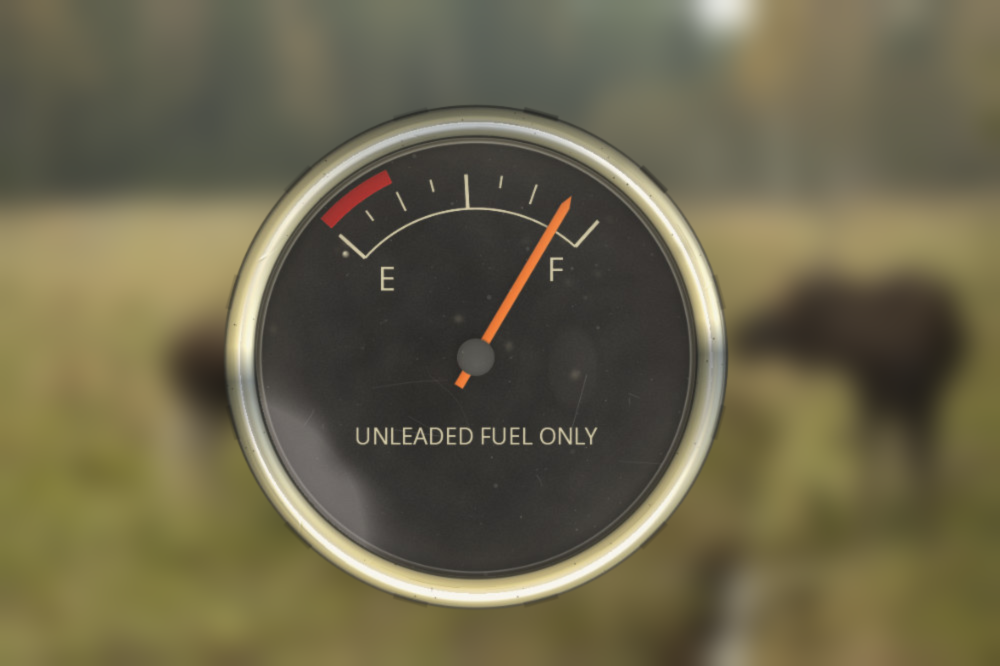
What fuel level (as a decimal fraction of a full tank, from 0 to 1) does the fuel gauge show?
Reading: 0.875
